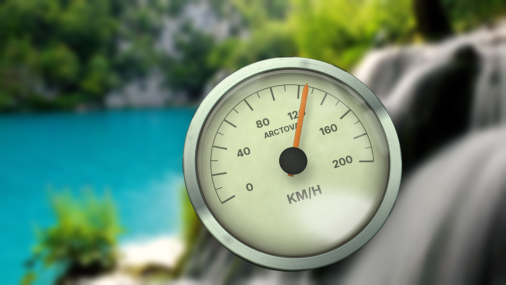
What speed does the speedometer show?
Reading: 125 km/h
